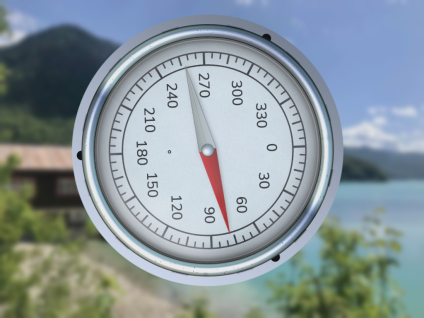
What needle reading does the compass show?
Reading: 77.5 °
